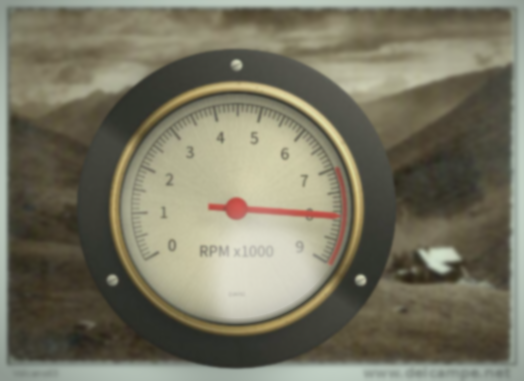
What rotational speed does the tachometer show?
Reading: 8000 rpm
